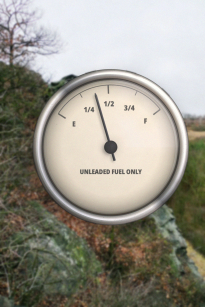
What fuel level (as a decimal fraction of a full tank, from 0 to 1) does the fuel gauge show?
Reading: 0.375
